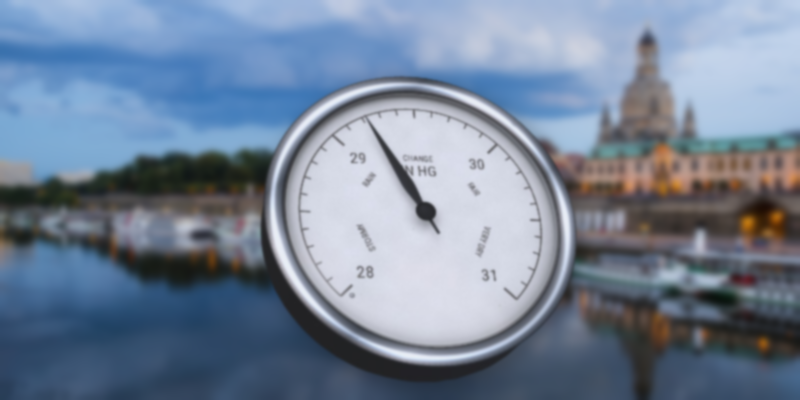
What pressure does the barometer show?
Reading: 29.2 inHg
